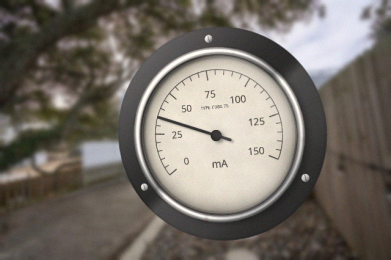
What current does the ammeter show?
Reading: 35 mA
